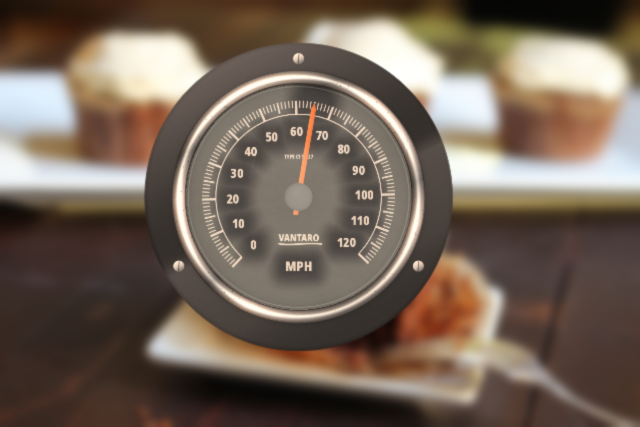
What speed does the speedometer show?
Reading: 65 mph
